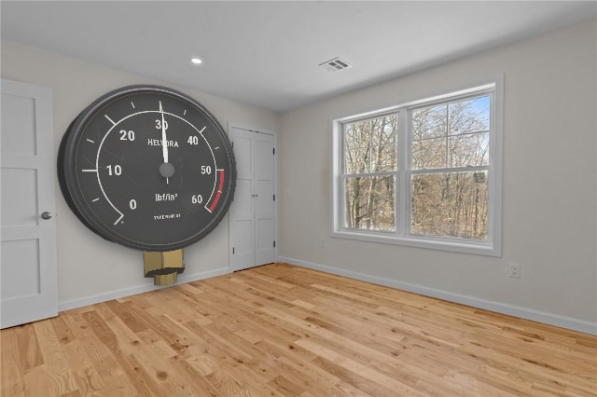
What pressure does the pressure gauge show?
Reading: 30 psi
